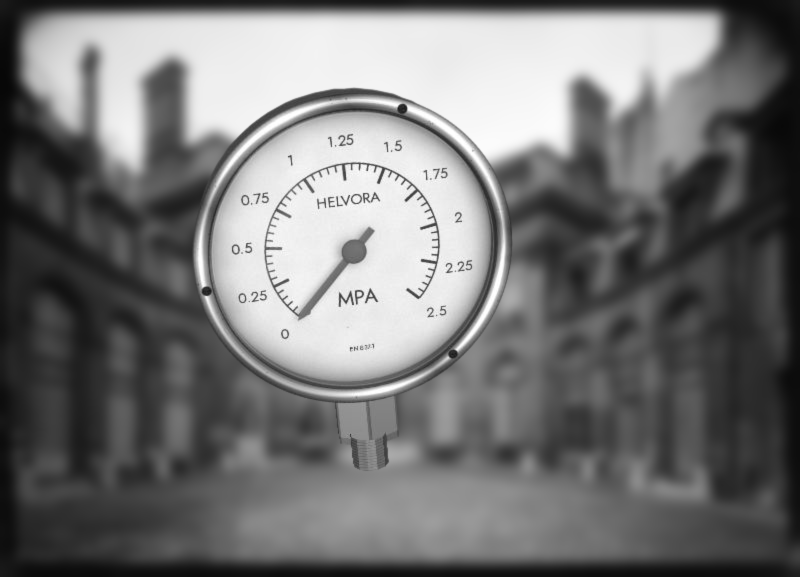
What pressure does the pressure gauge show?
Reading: 0 MPa
